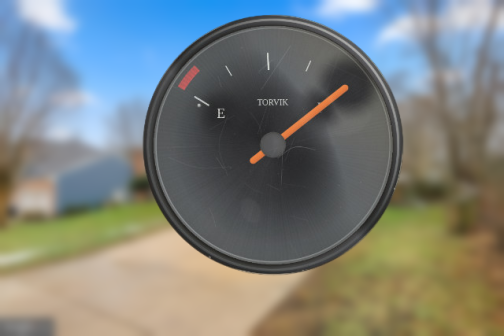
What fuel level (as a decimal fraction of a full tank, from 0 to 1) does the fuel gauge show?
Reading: 1
